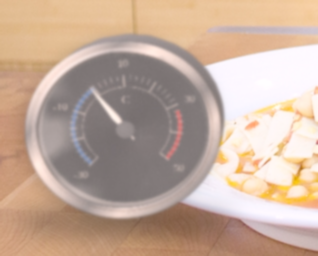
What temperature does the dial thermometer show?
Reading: 0 °C
